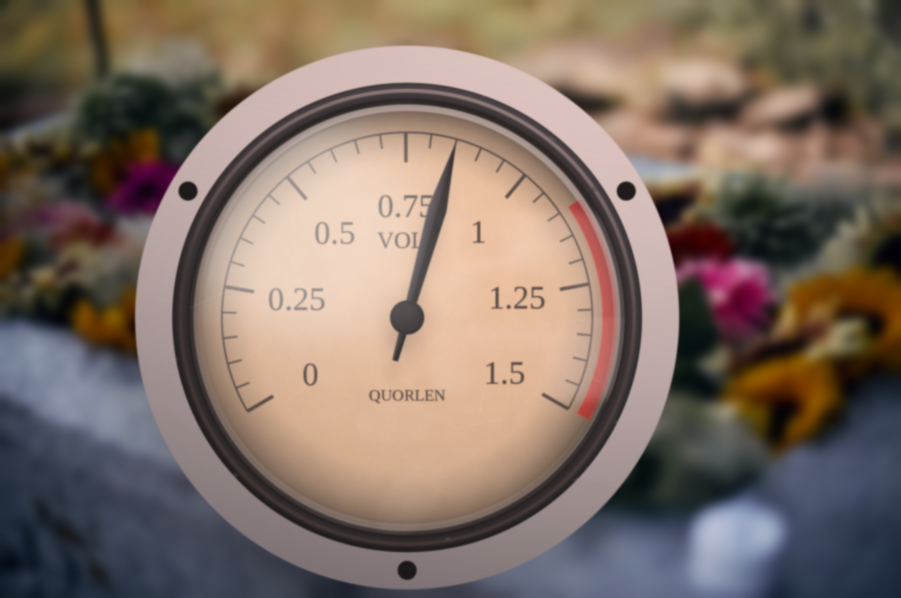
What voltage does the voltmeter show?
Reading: 0.85 V
